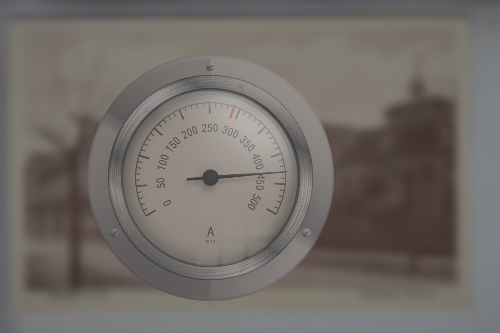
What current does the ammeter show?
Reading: 430 A
